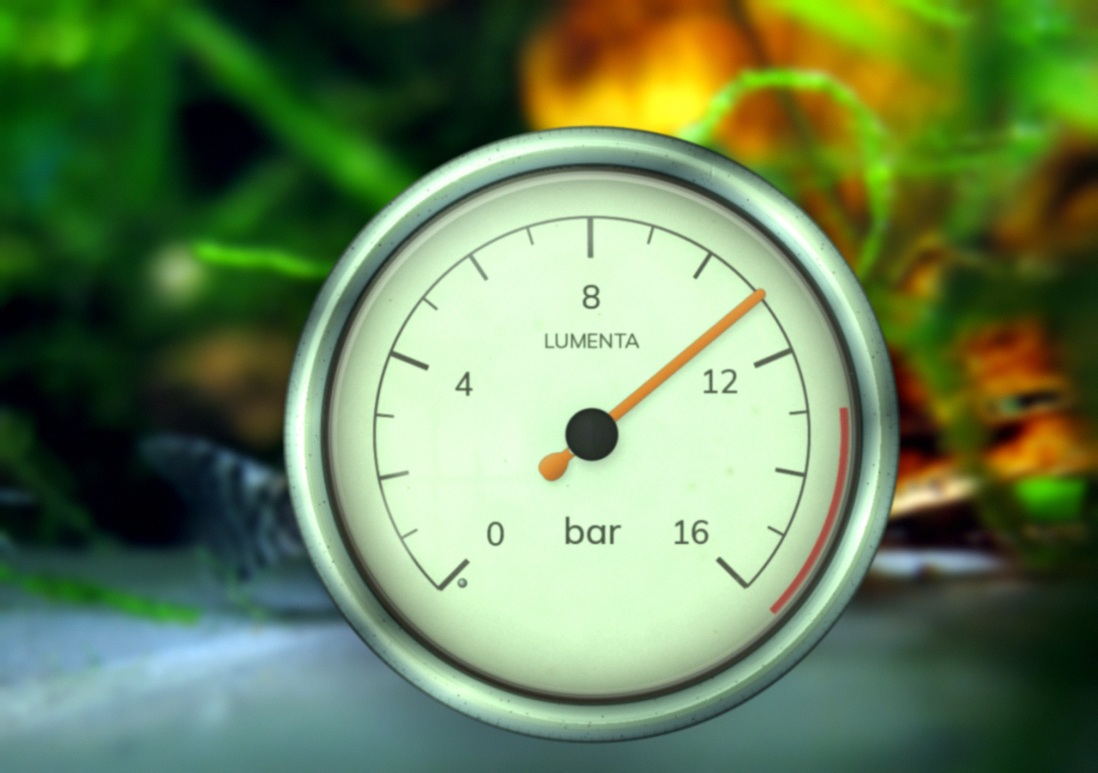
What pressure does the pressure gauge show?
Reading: 11 bar
